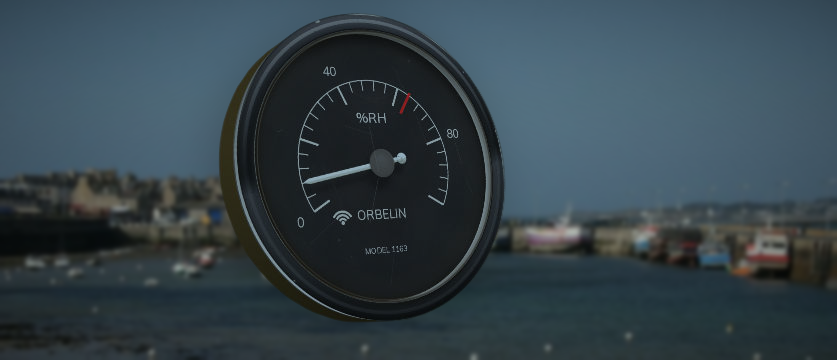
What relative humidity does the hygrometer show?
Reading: 8 %
